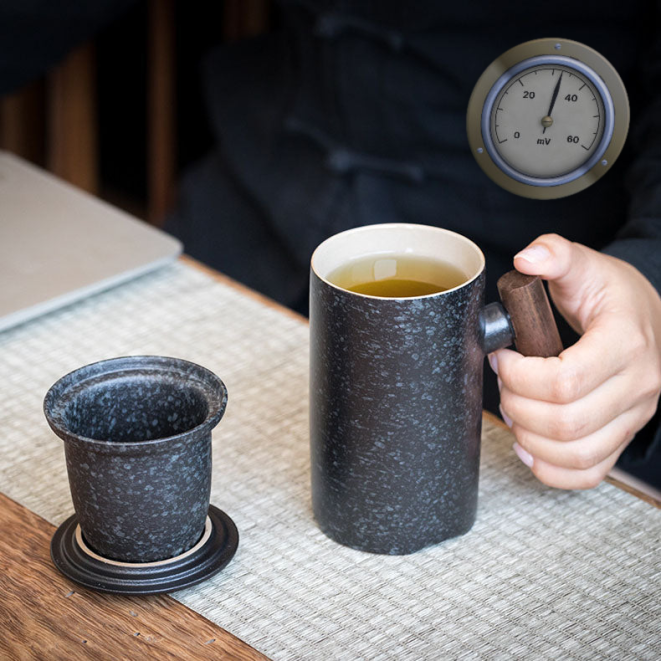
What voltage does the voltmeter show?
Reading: 32.5 mV
